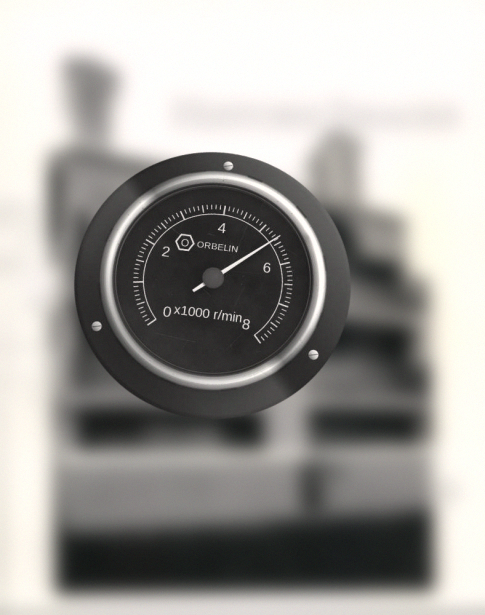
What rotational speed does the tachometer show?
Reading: 5400 rpm
